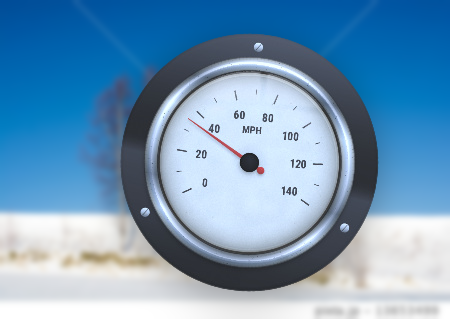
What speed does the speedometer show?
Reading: 35 mph
